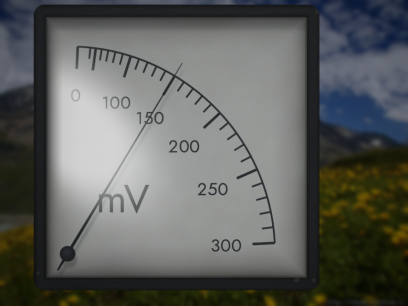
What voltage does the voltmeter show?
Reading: 150 mV
